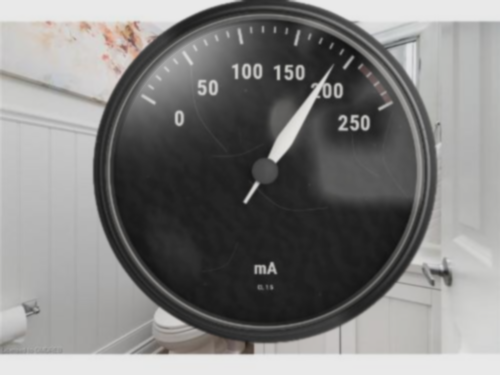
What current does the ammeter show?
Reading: 190 mA
